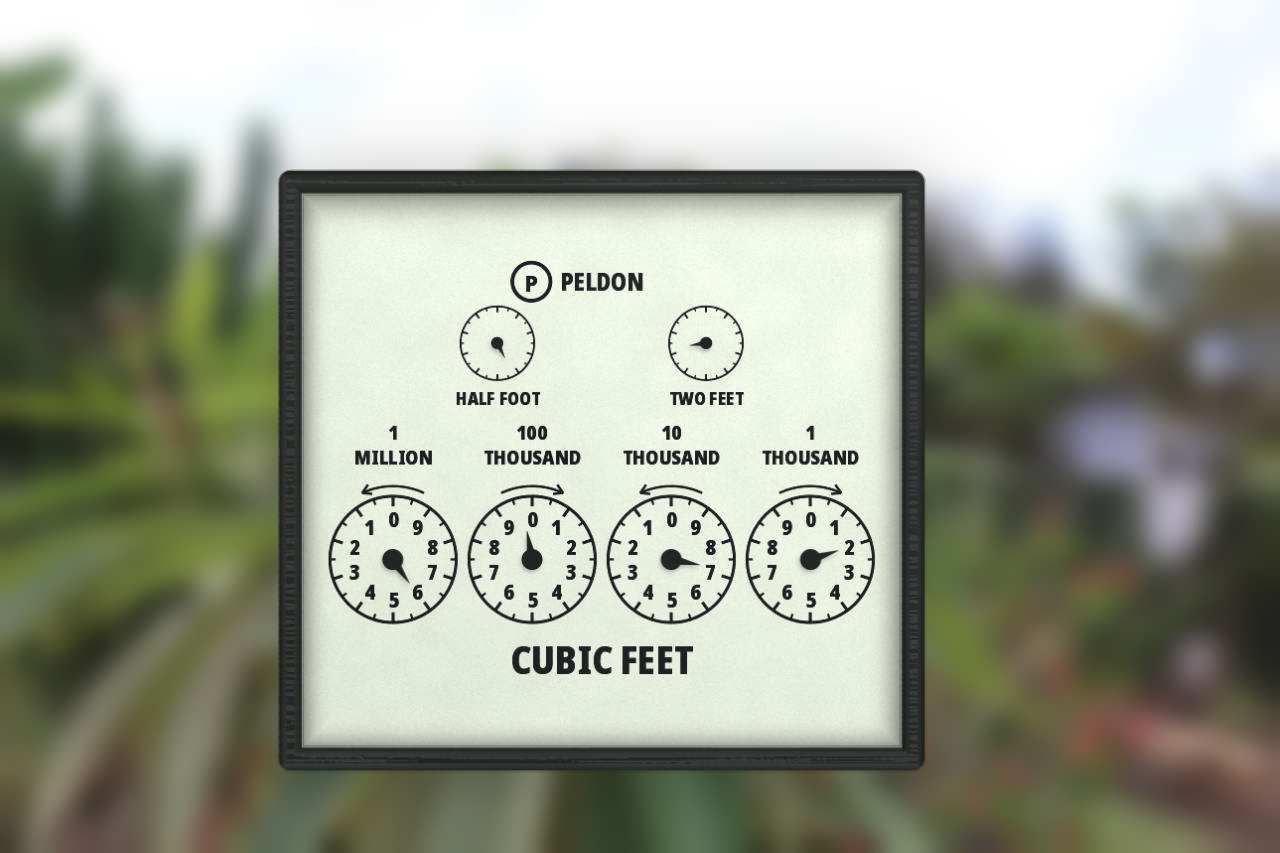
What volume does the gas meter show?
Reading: 597200 ft³
